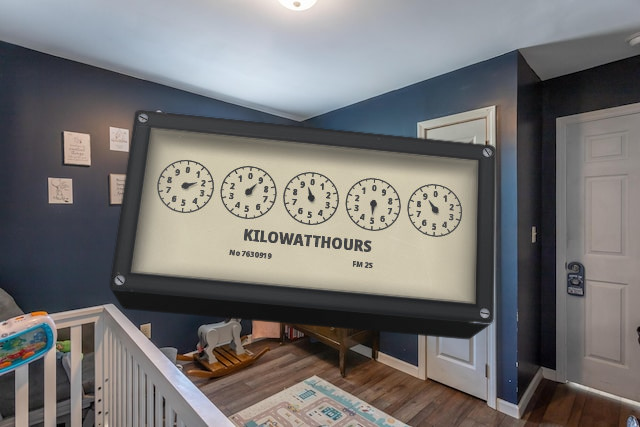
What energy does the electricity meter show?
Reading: 18949 kWh
